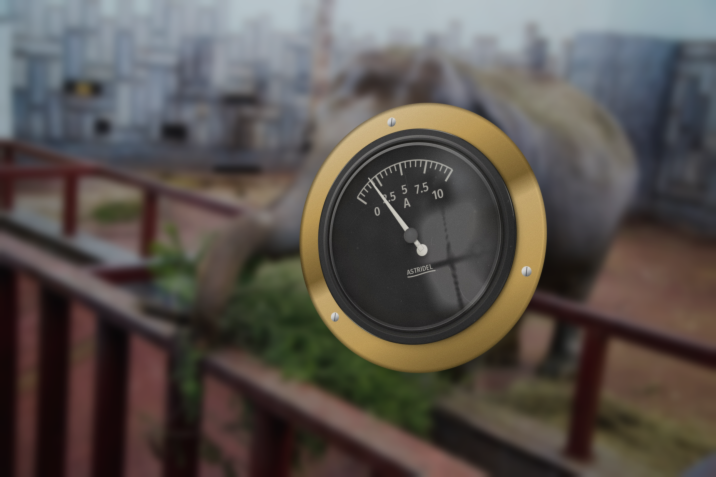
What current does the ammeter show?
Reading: 2 A
